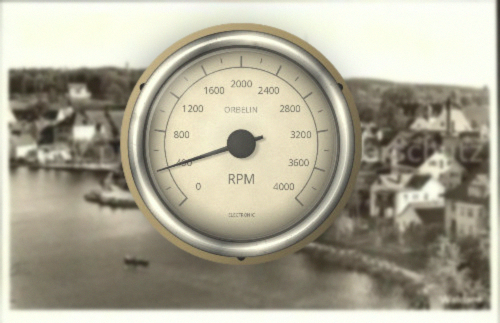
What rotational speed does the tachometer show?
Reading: 400 rpm
